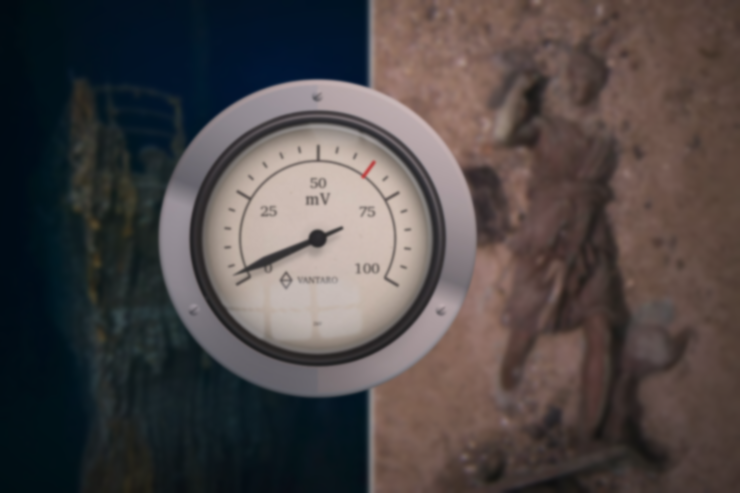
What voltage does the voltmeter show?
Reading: 2.5 mV
